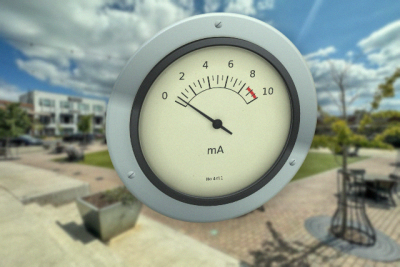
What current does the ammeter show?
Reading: 0.5 mA
